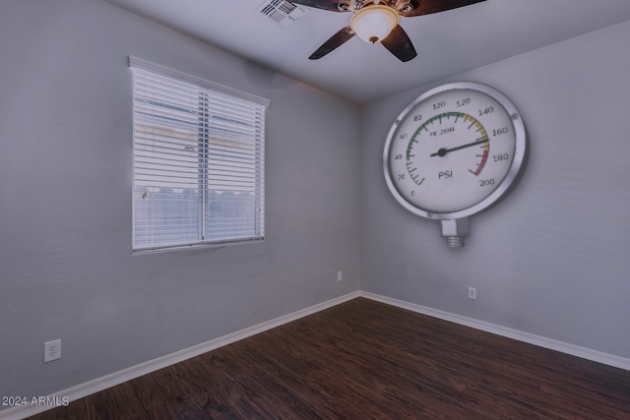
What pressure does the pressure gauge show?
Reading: 165 psi
